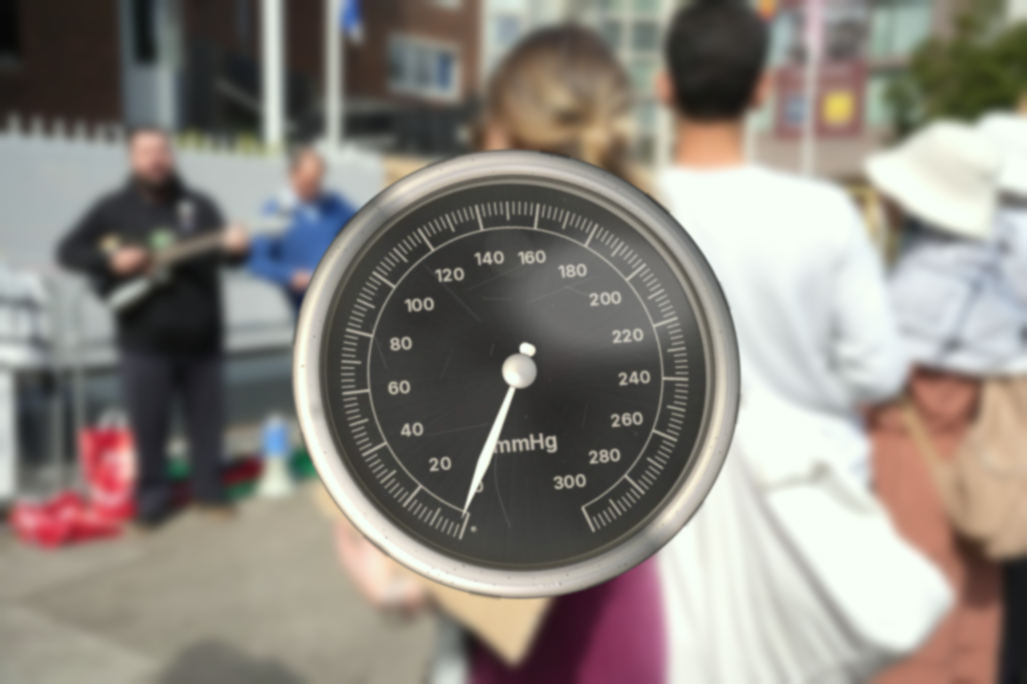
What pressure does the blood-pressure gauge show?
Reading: 2 mmHg
